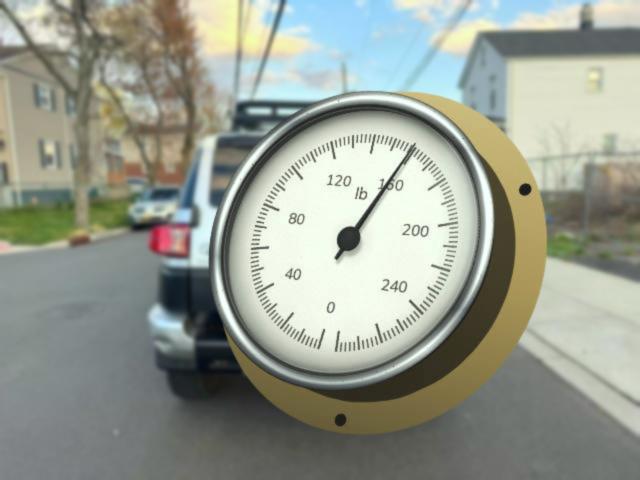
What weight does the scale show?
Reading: 160 lb
